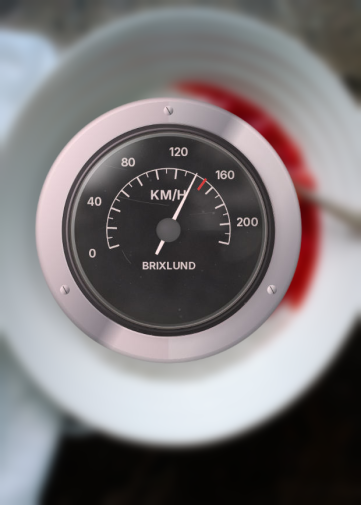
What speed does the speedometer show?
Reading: 140 km/h
